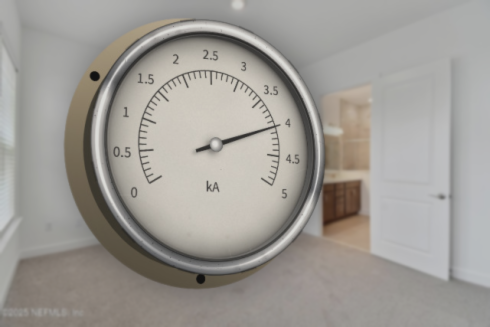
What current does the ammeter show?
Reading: 4 kA
